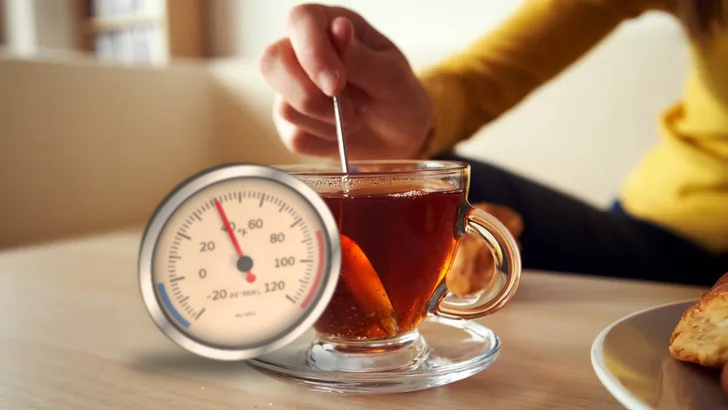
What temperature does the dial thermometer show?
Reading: 40 °F
